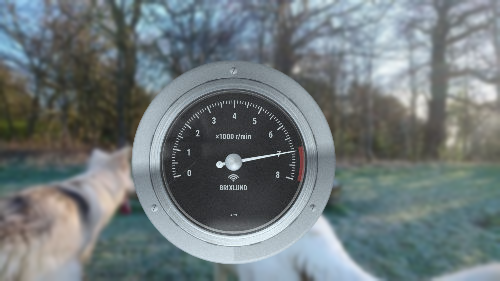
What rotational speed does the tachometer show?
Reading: 7000 rpm
